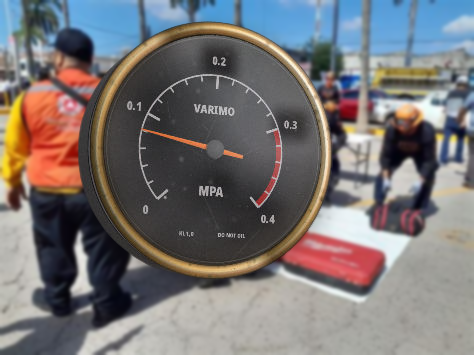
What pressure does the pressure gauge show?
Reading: 0.08 MPa
